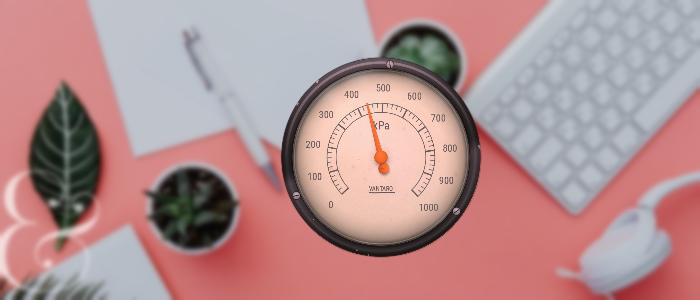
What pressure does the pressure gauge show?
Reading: 440 kPa
